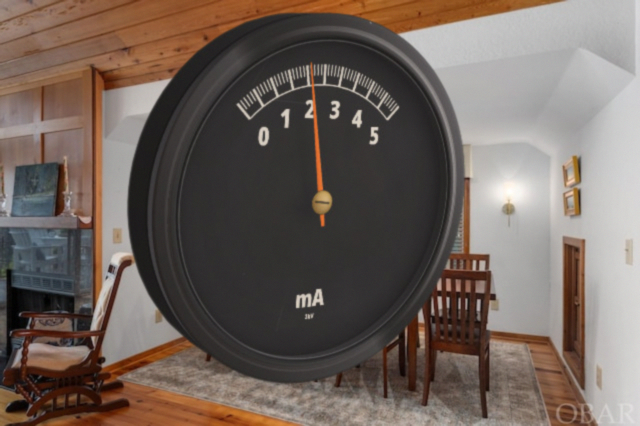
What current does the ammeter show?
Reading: 2 mA
